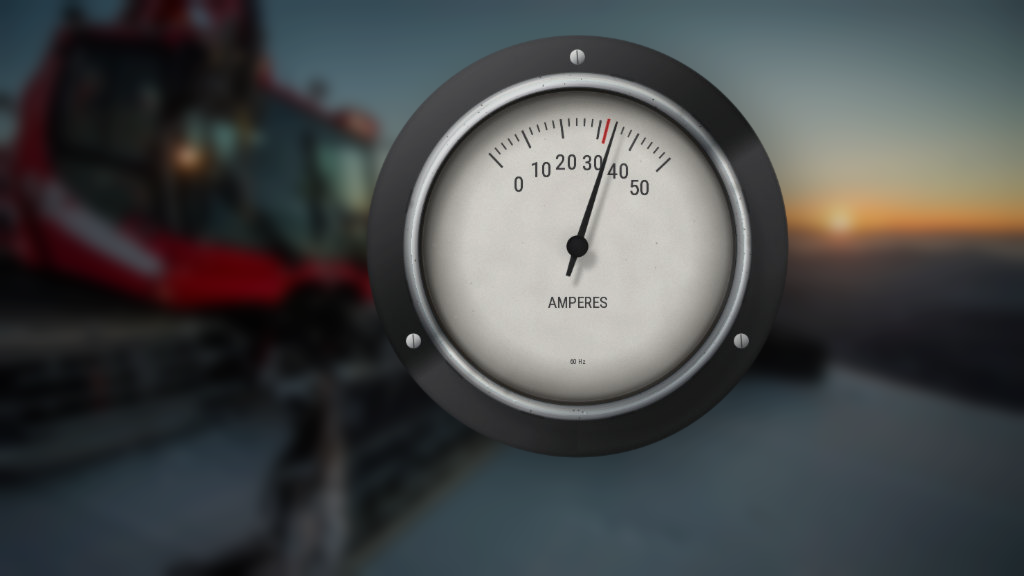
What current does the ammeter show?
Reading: 34 A
